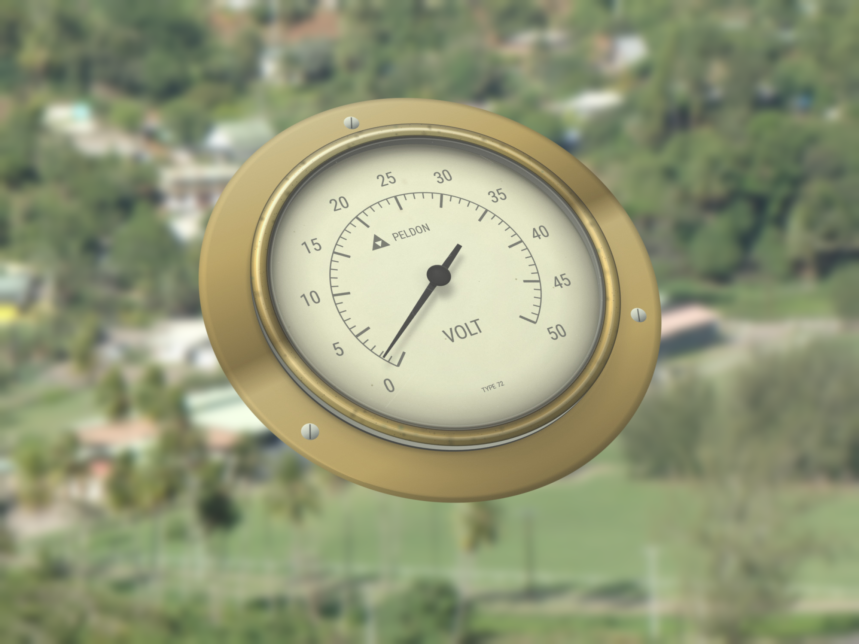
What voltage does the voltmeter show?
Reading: 1.5 V
